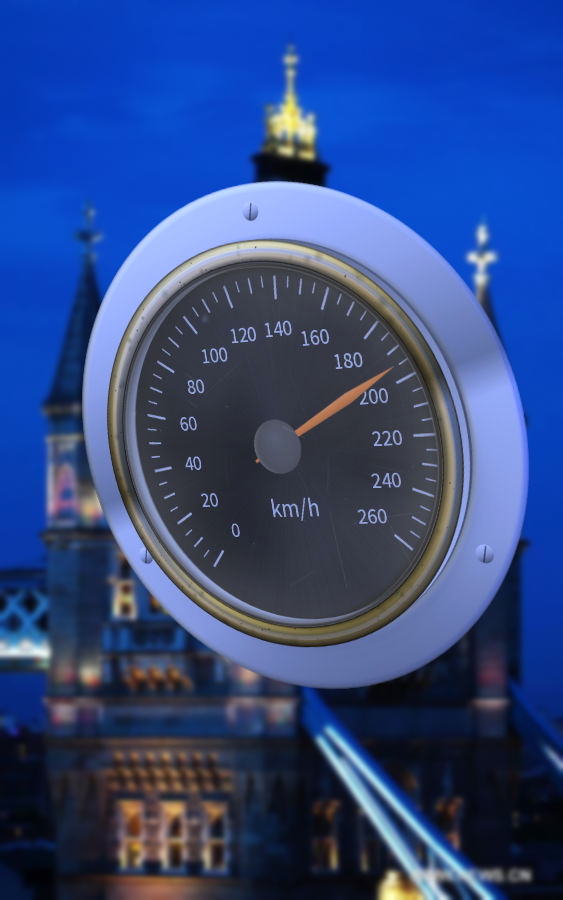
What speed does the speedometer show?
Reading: 195 km/h
